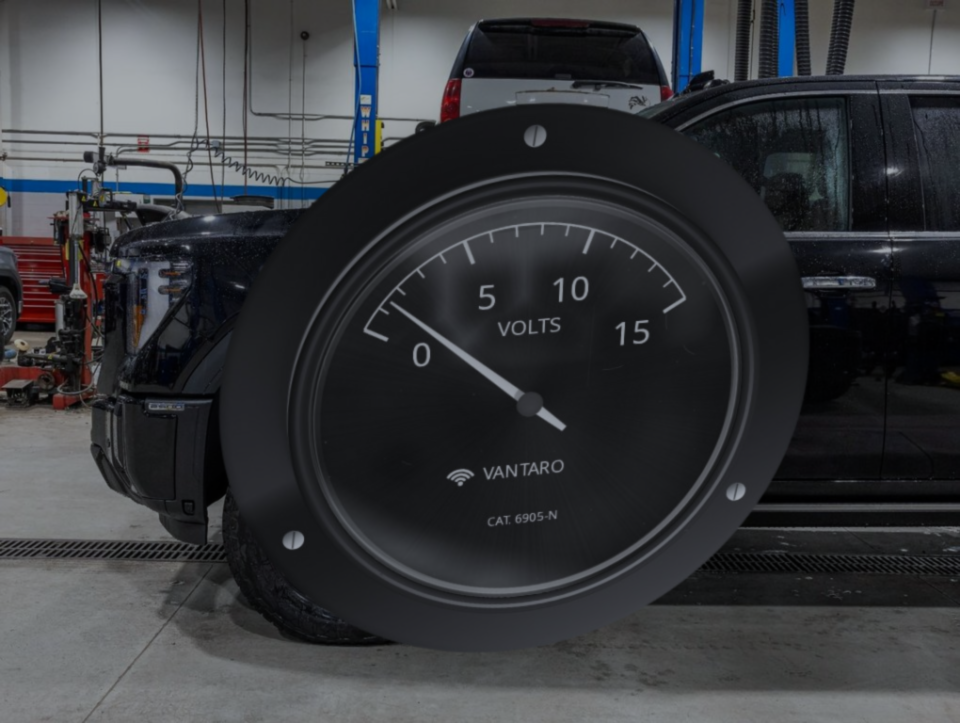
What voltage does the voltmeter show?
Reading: 1.5 V
